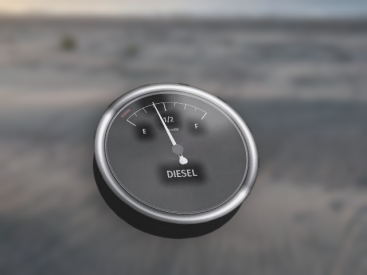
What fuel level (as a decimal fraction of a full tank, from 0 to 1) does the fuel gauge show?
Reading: 0.375
